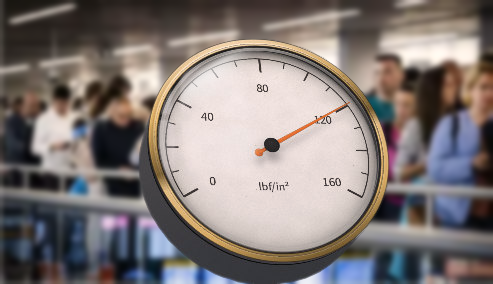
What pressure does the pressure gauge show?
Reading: 120 psi
